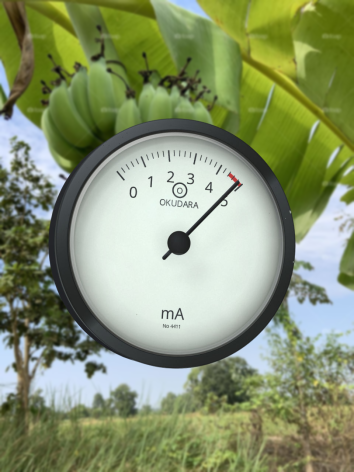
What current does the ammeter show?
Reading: 4.8 mA
